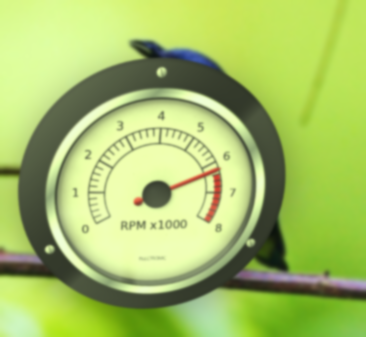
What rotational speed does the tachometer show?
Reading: 6200 rpm
